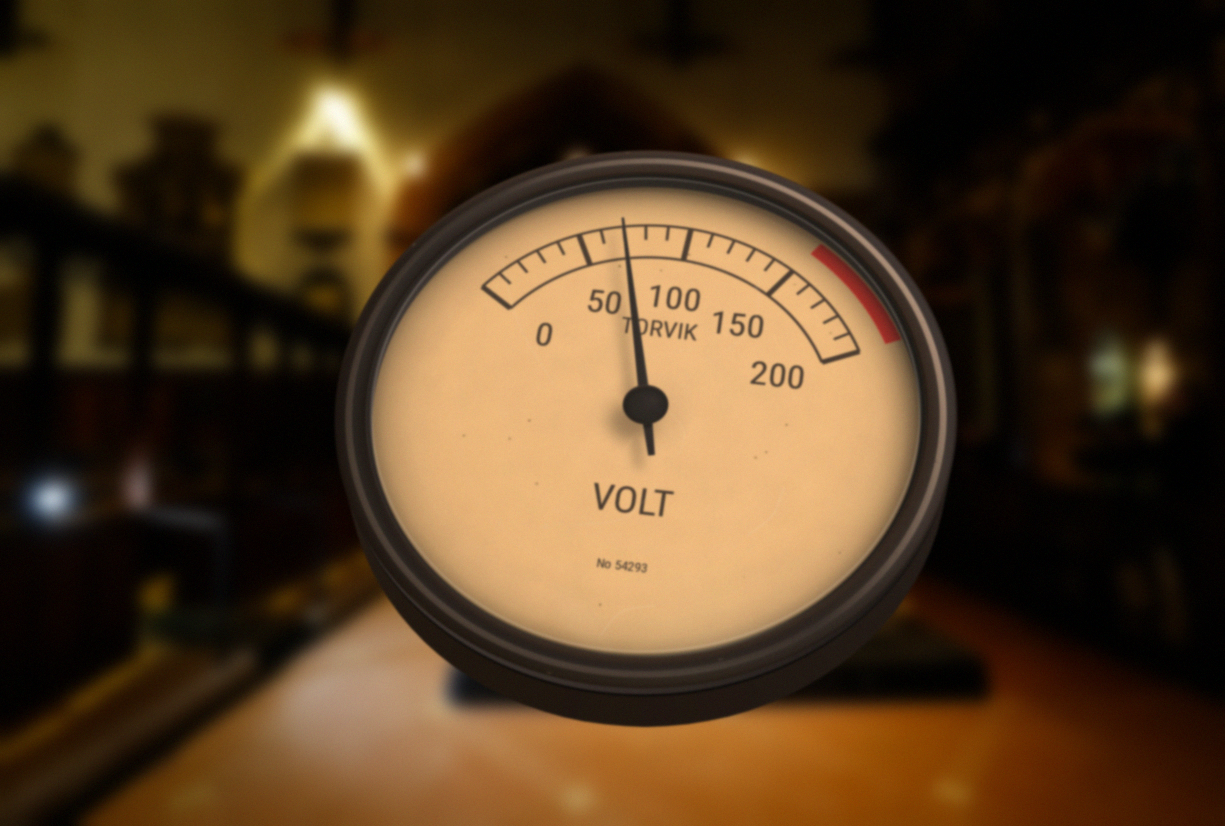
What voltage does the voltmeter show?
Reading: 70 V
